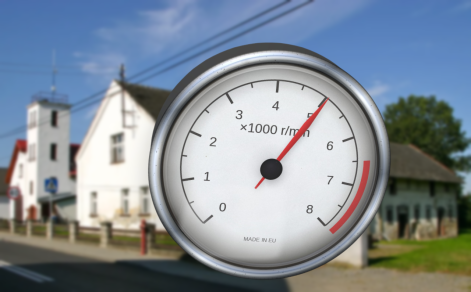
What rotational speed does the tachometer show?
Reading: 5000 rpm
